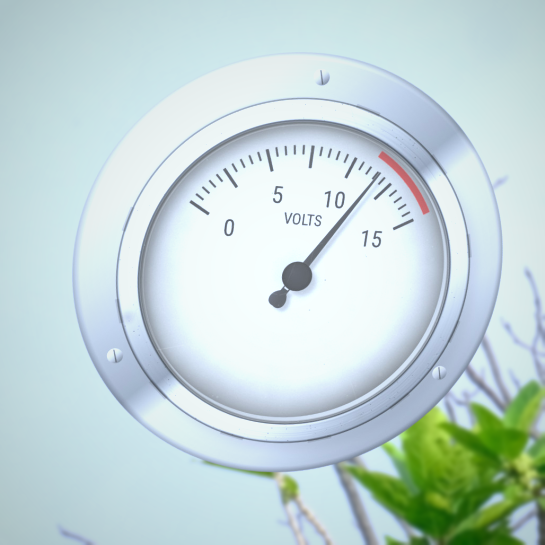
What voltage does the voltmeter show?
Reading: 11.5 V
